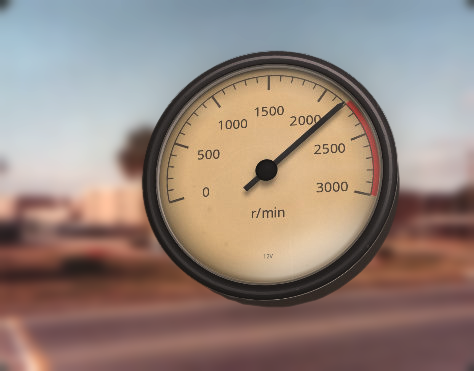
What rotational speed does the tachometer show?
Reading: 2200 rpm
